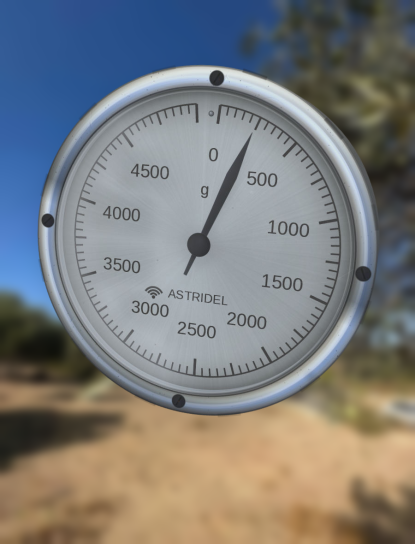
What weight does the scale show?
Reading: 250 g
